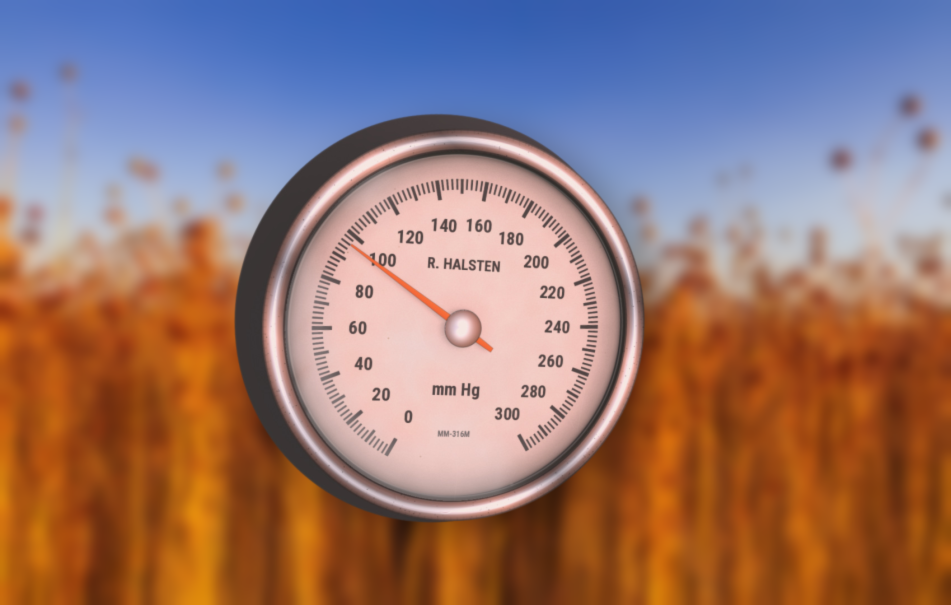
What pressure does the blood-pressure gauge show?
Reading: 96 mmHg
